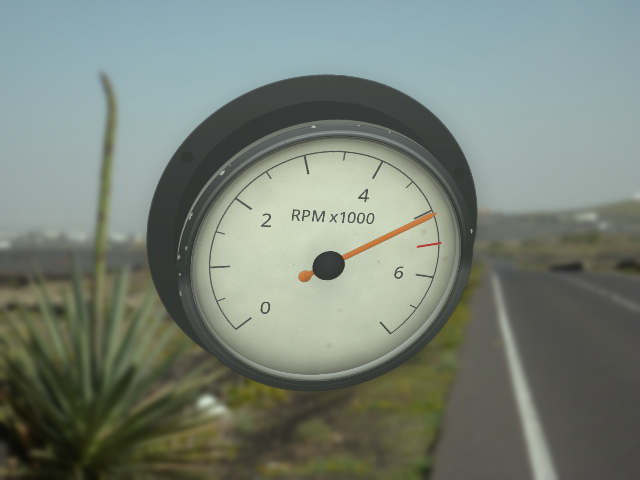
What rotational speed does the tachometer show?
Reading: 5000 rpm
